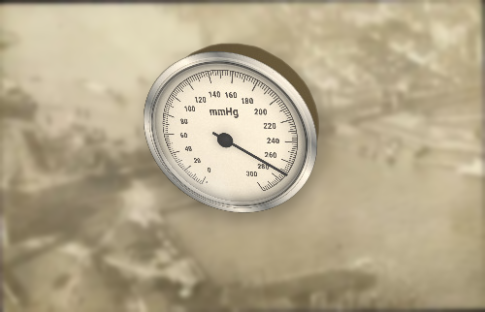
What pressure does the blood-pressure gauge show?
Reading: 270 mmHg
